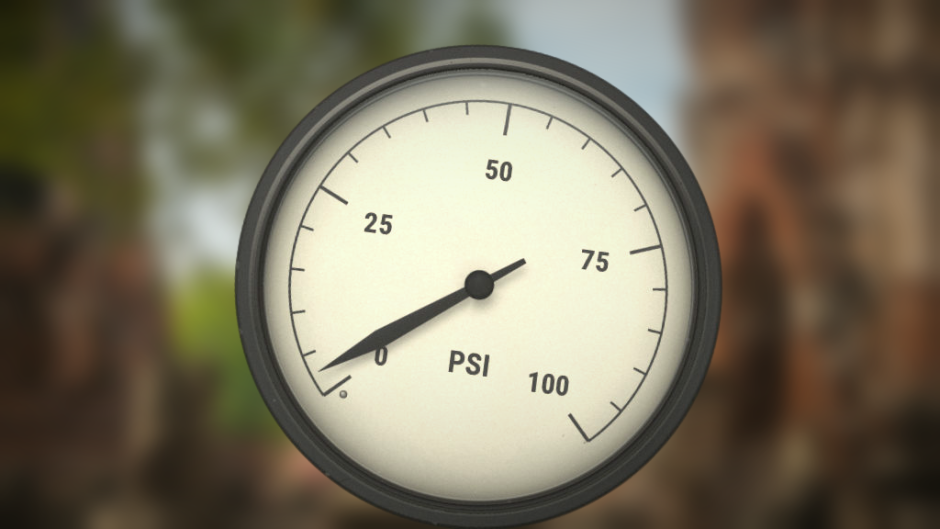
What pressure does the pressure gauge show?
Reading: 2.5 psi
